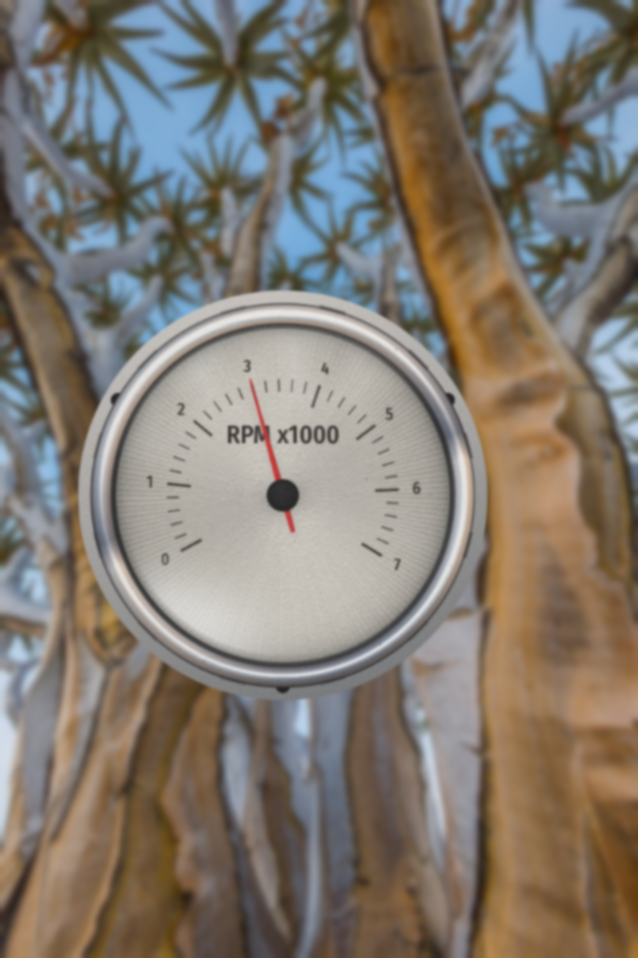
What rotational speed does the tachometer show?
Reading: 3000 rpm
